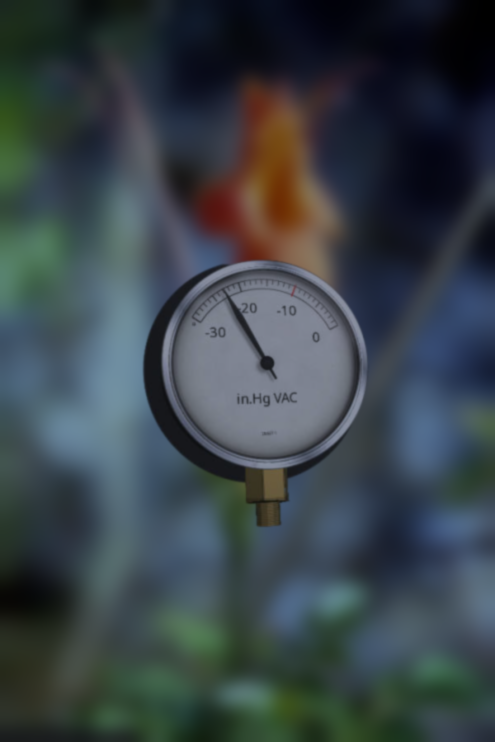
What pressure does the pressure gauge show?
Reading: -23 inHg
